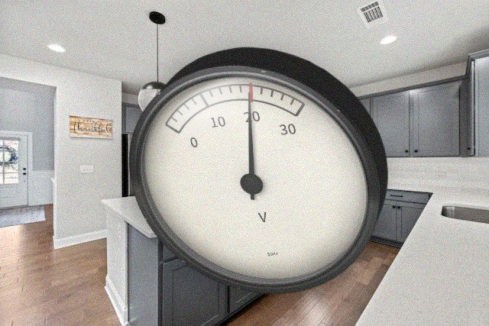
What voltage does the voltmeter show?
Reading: 20 V
